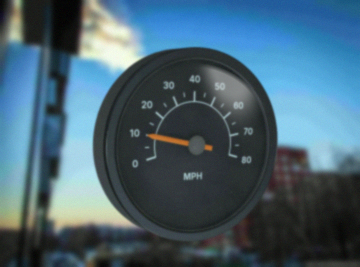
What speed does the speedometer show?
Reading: 10 mph
